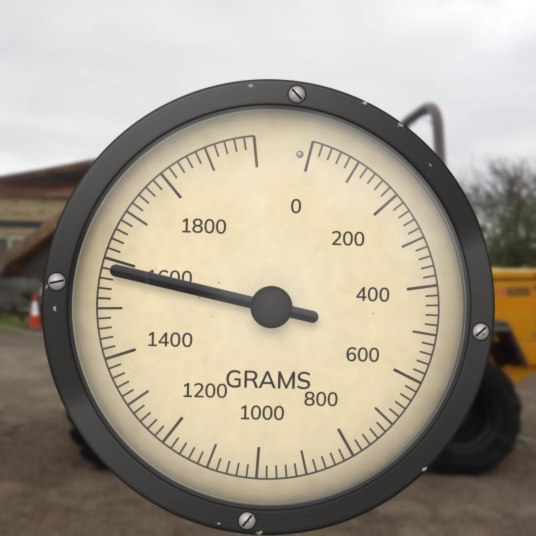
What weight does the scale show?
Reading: 1580 g
